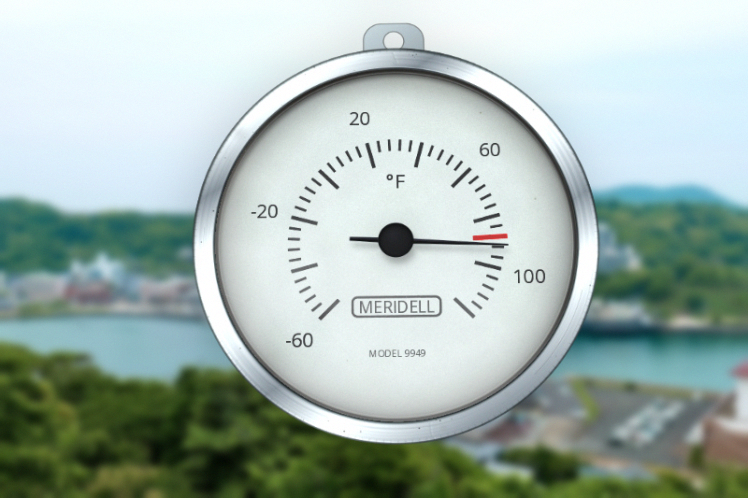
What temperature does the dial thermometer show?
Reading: 92 °F
